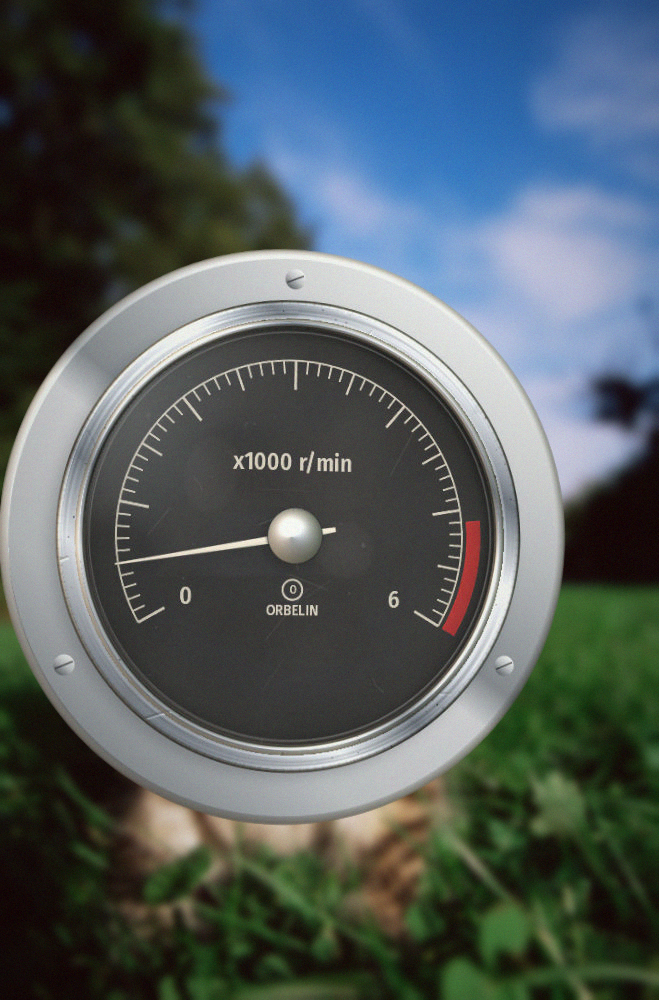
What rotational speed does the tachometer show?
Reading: 500 rpm
